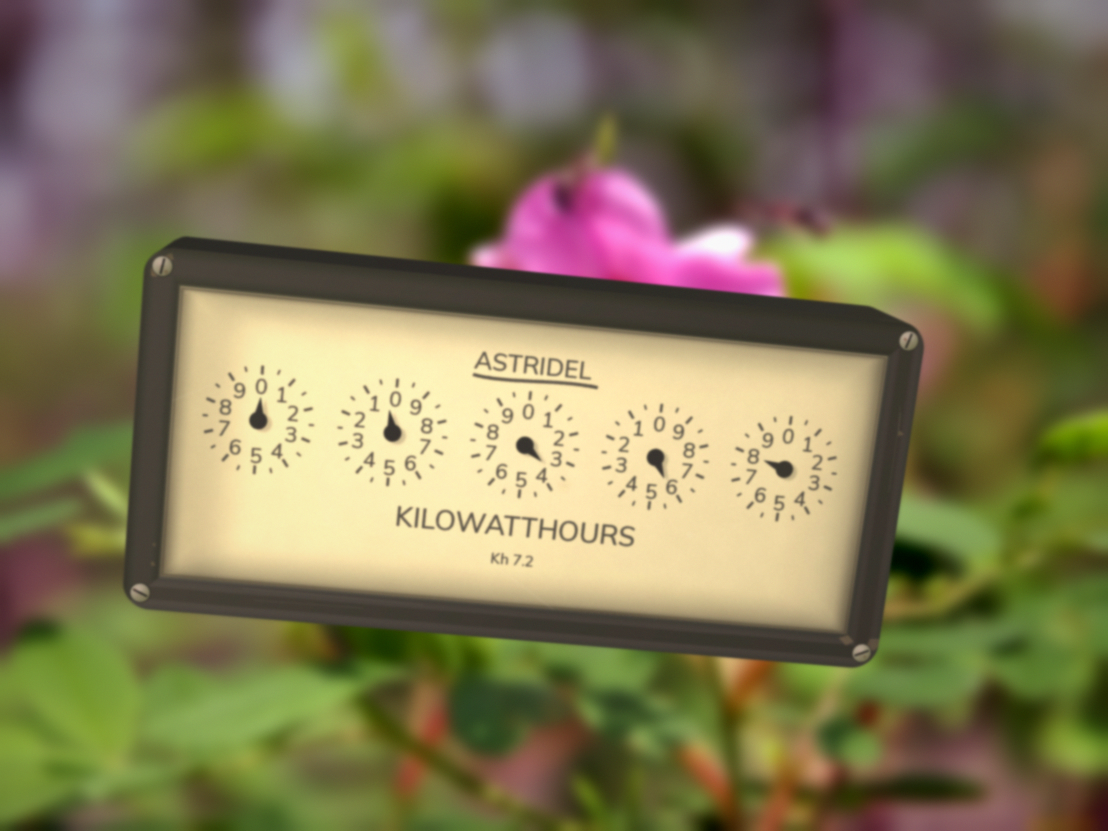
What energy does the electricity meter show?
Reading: 358 kWh
